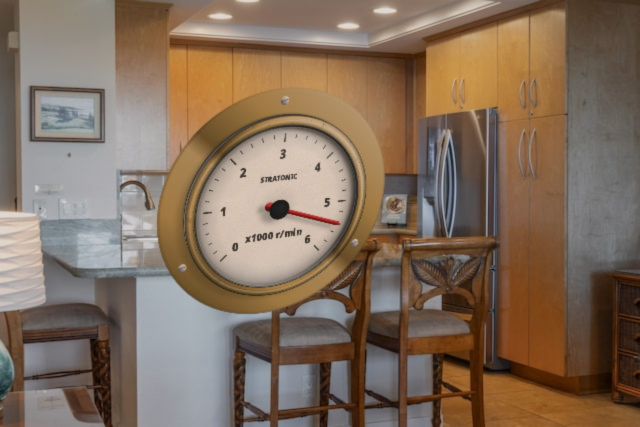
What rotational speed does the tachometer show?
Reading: 5400 rpm
